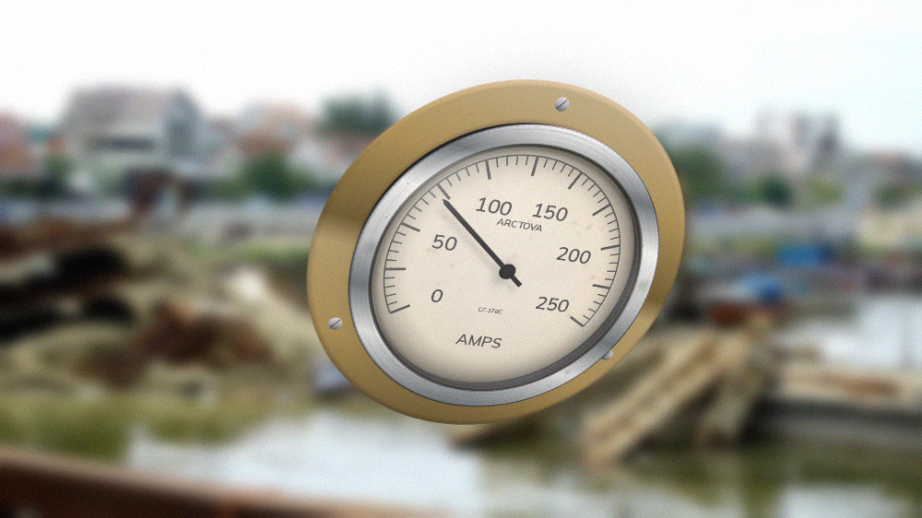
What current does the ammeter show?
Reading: 72.5 A
